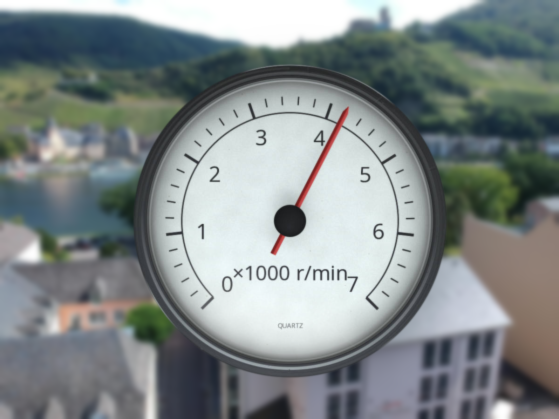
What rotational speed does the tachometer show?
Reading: 4200 rpm
